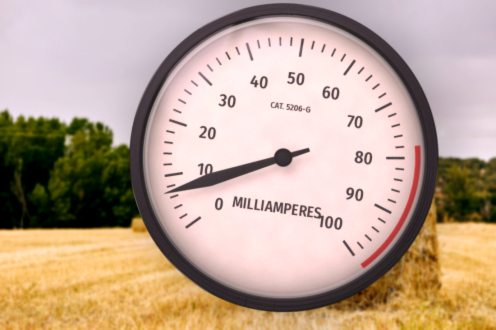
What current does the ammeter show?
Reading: 7 mA
